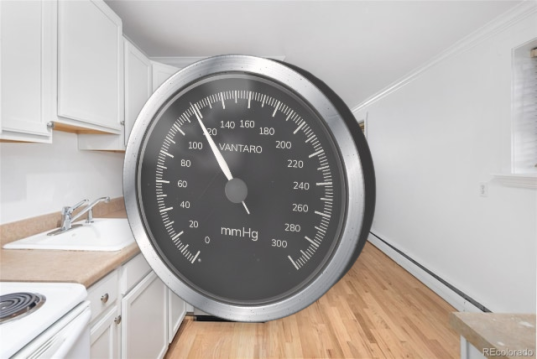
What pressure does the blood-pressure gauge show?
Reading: 120 mmHg
